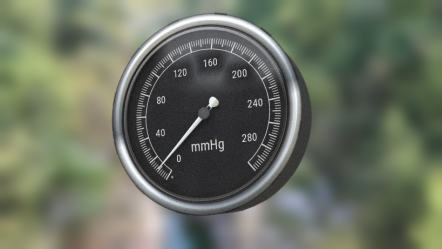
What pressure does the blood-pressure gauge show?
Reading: 10 mmHg
